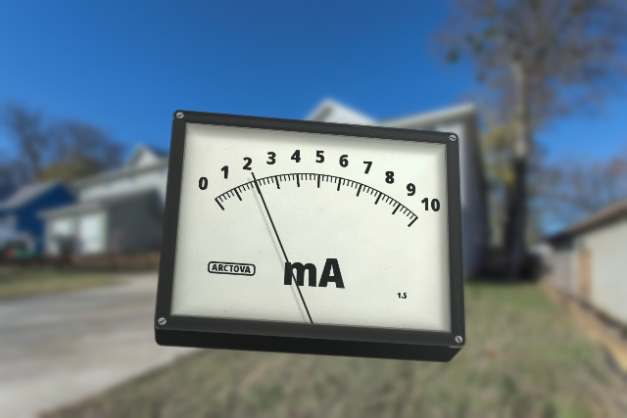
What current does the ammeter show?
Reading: 2 mA
